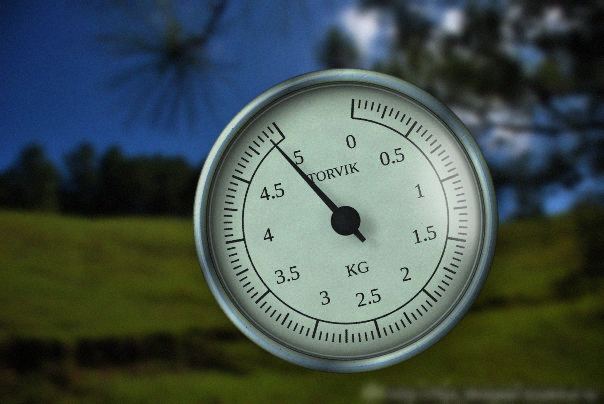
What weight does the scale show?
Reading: 4.9 kg
